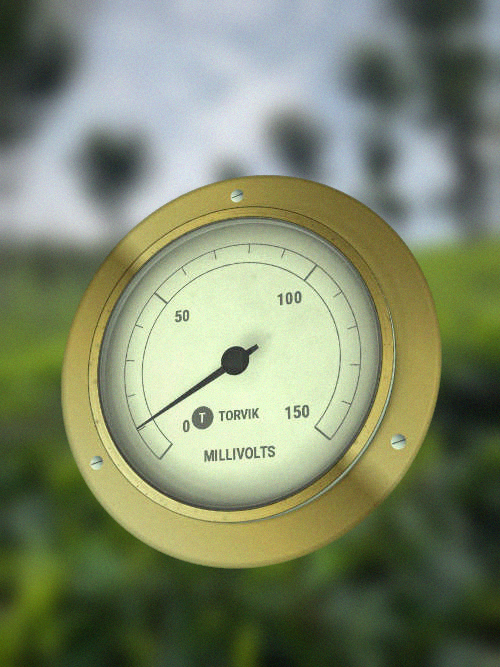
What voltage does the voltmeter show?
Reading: 10 mV
